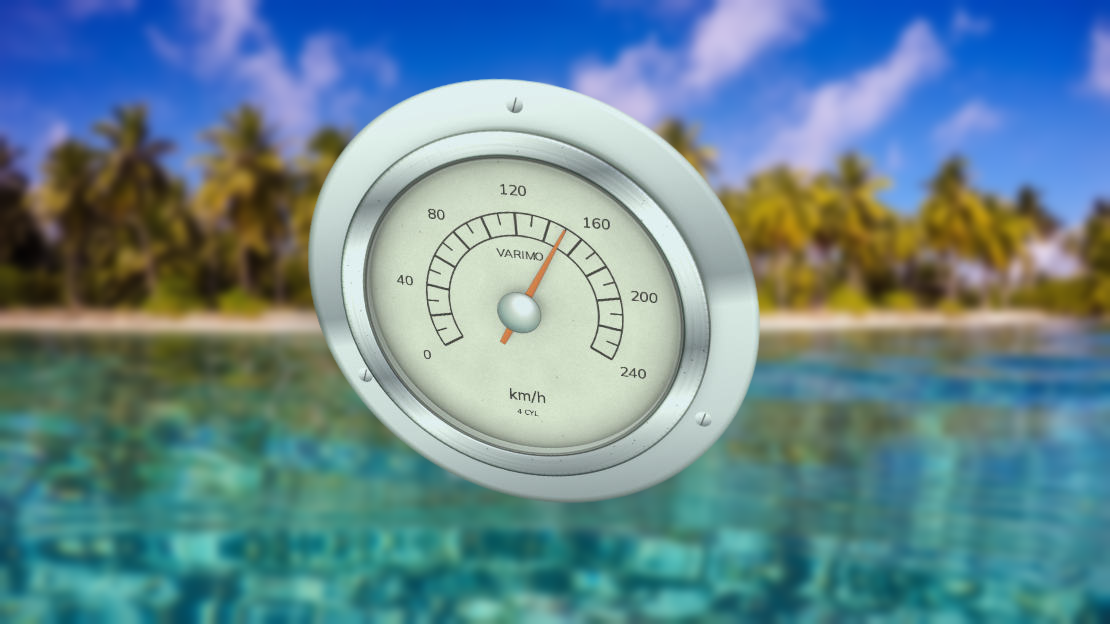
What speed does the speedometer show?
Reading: 150 km/h
